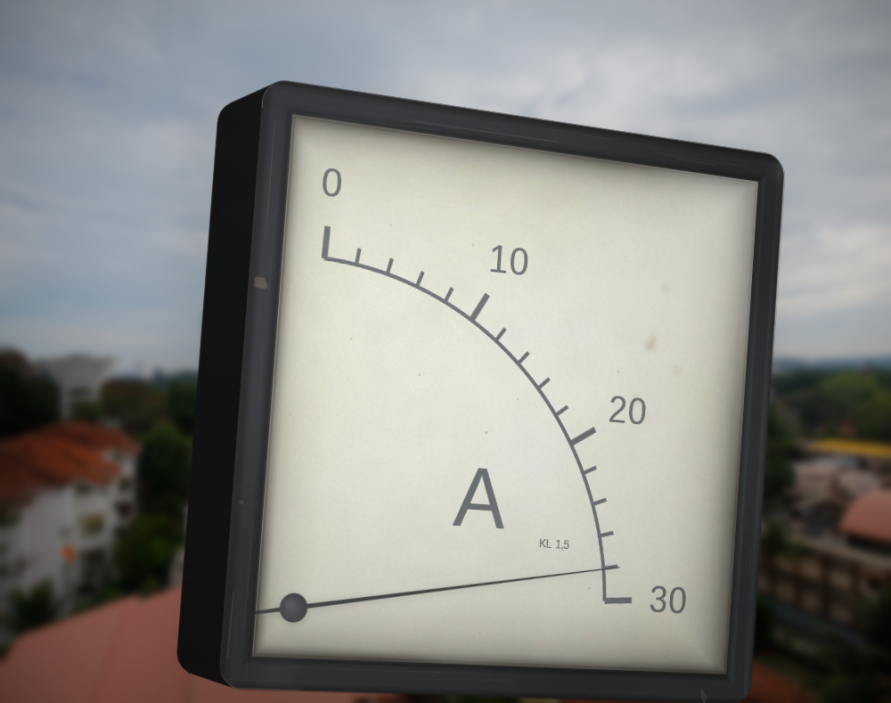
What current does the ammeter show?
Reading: 28 A
